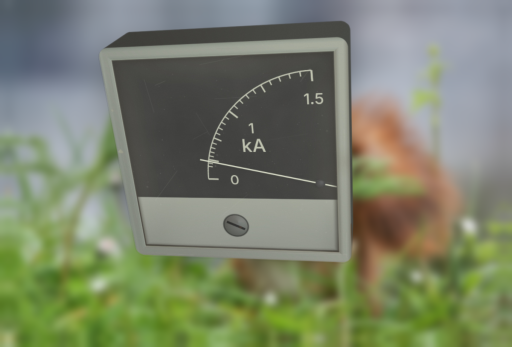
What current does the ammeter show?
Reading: 0.5 kA
